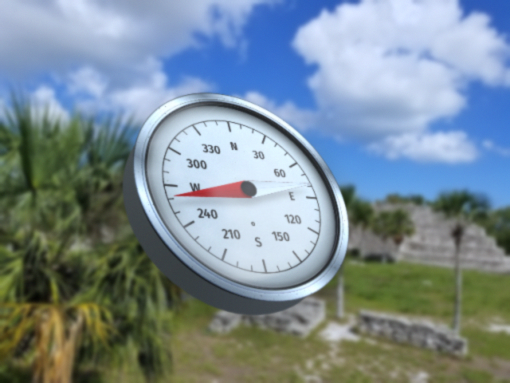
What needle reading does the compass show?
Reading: 260 °
